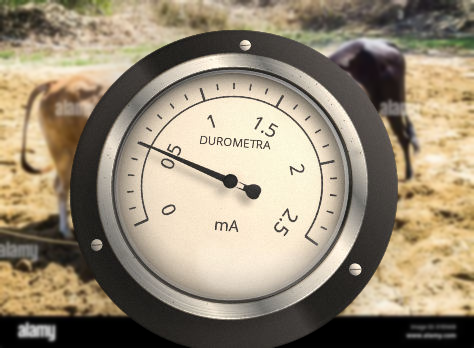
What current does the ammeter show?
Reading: 0.5 mA
